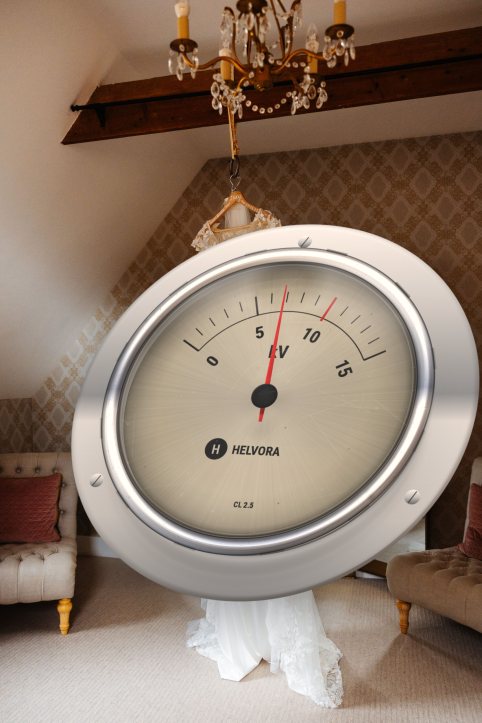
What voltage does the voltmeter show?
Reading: 7 kV
